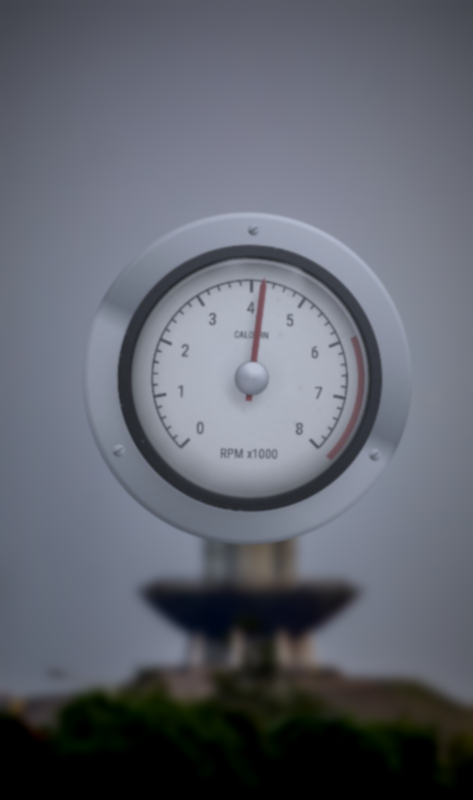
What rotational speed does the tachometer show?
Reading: 4200 rpm
